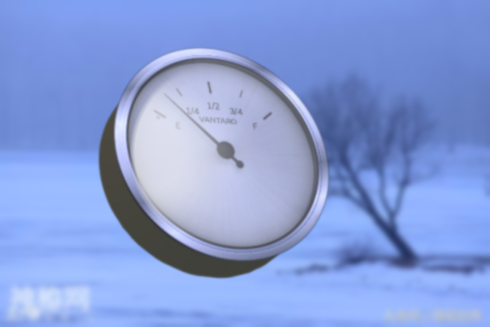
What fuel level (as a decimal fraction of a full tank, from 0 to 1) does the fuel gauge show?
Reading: 0.125
